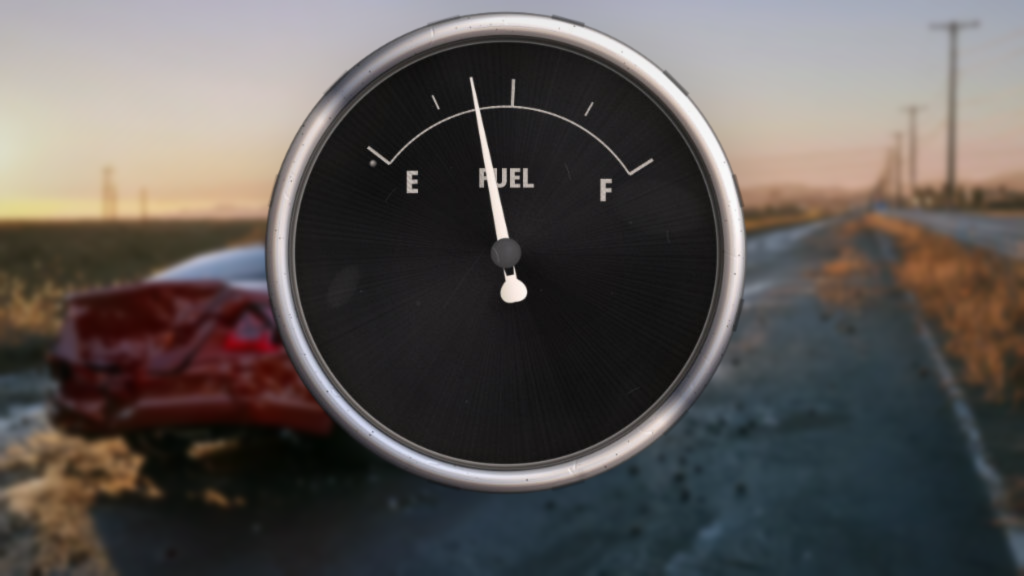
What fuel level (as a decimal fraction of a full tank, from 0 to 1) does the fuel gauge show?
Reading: 0.375
